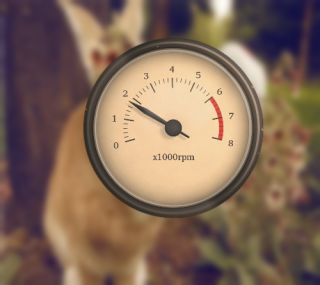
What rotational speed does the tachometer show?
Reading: 1800 rpm
